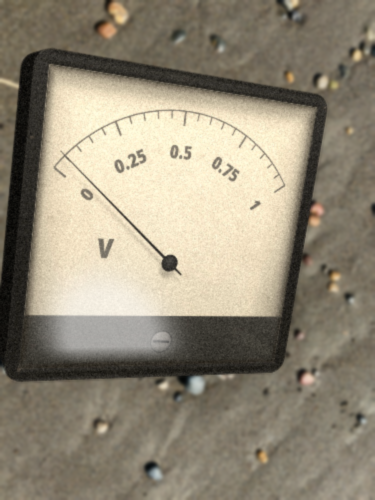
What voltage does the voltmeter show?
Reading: 0.05 V
